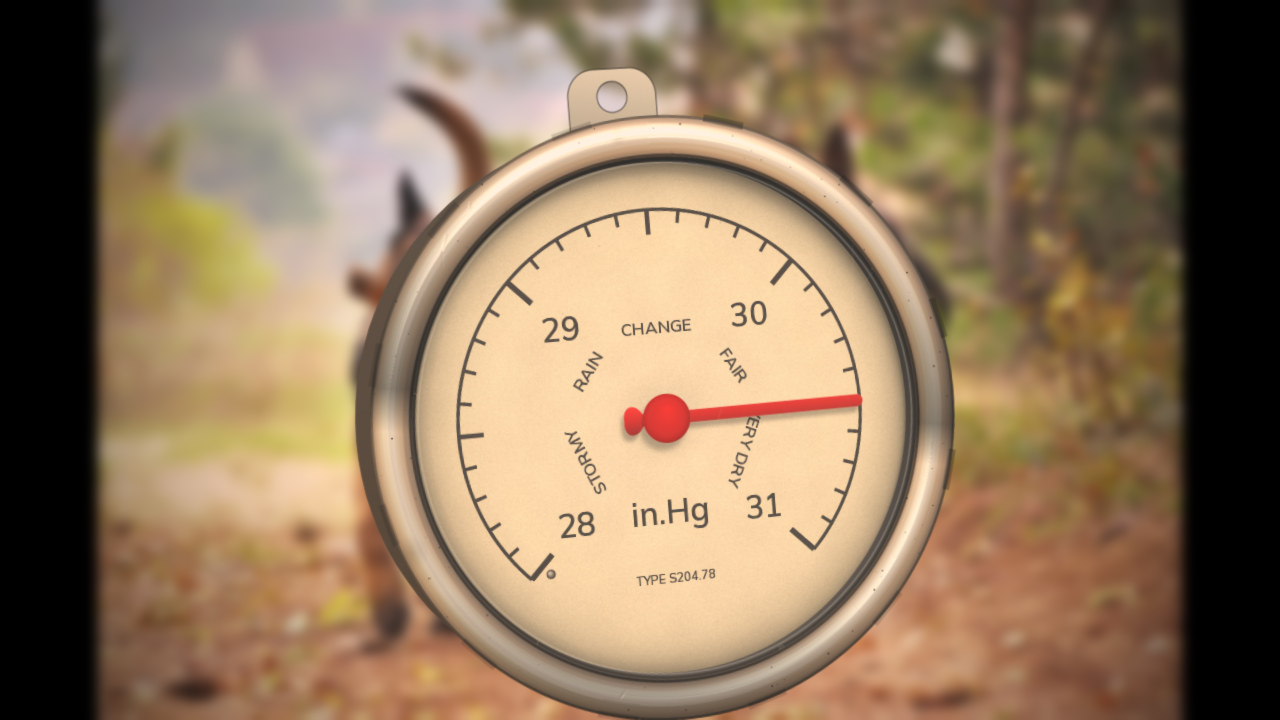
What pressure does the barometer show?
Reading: 30.5 inHg
